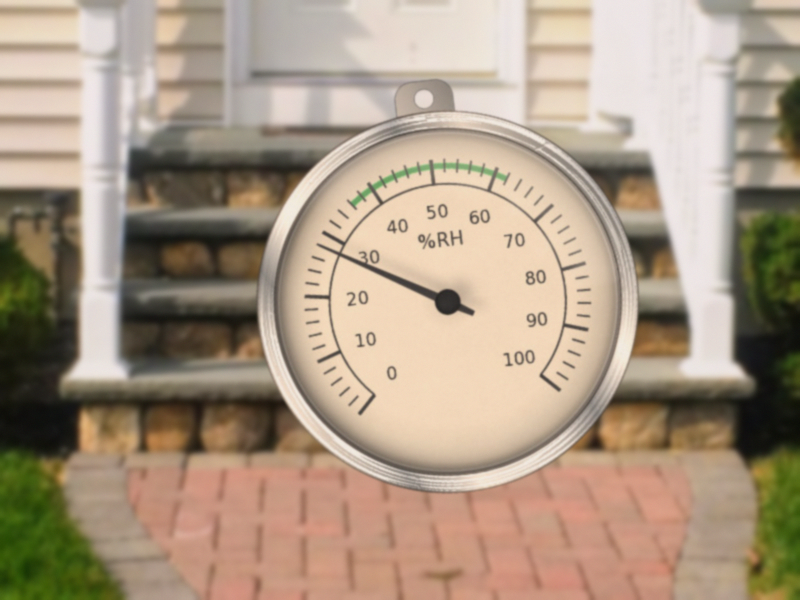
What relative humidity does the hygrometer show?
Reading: 28 %
